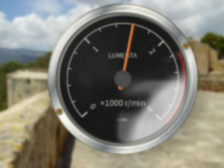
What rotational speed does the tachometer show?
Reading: 1600 rpm
